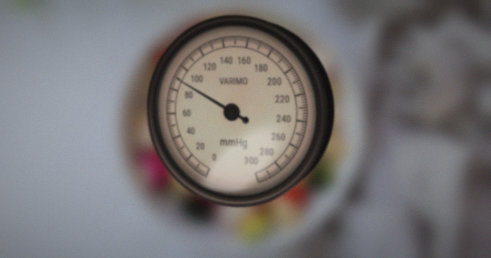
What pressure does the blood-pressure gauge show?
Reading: 90 mmHg
